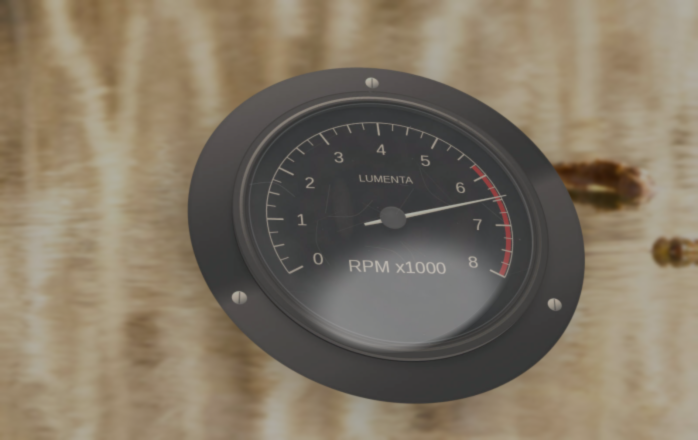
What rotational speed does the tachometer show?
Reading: 6500 rpm
